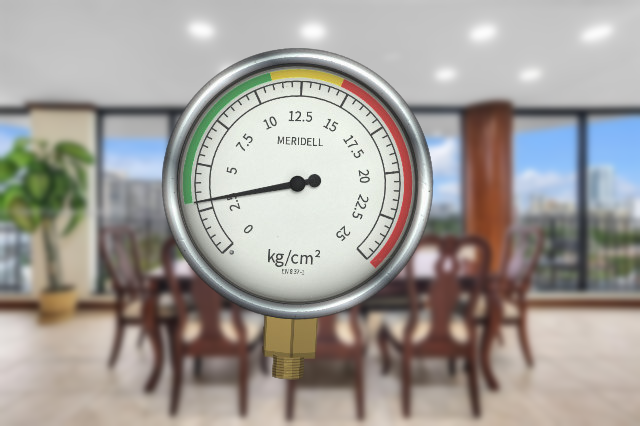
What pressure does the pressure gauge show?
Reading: 3 kg/cm²
